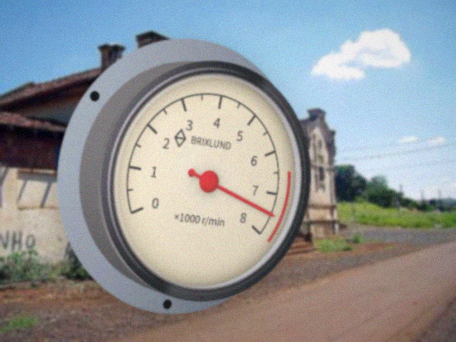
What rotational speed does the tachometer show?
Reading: 7500 rpm
